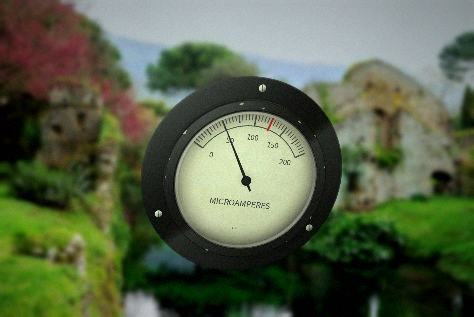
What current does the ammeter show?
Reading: 50 µA
